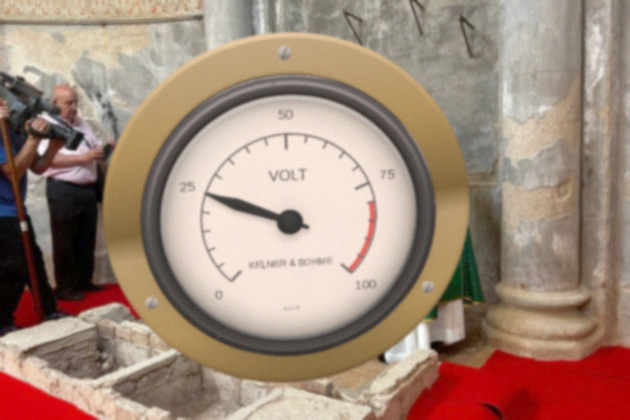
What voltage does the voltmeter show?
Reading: 25 V
